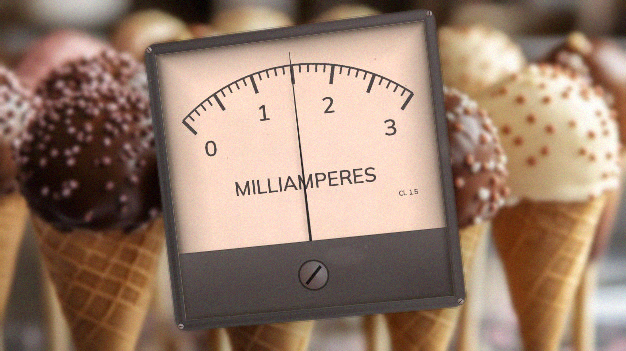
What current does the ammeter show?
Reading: 1.5 mA
